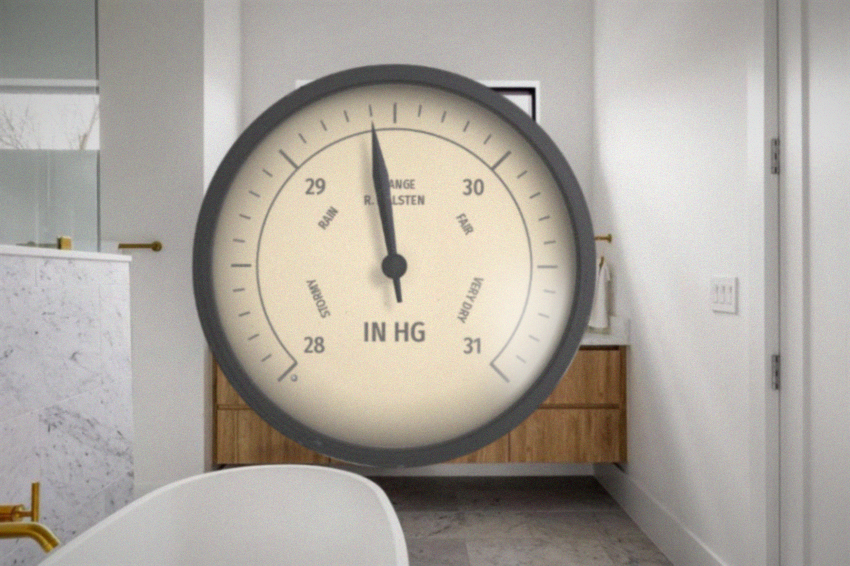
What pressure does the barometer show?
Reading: 29.4 inHg
